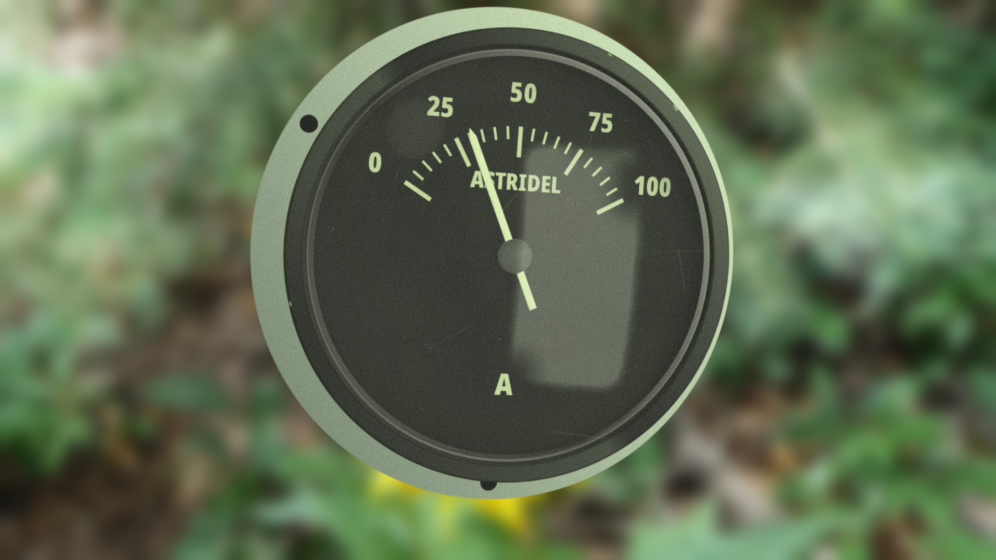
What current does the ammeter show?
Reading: 30 A
